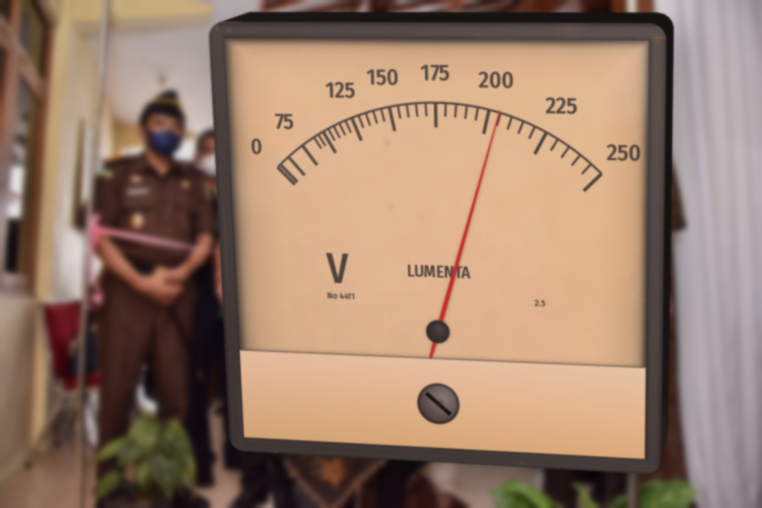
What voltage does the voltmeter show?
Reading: 205 V
